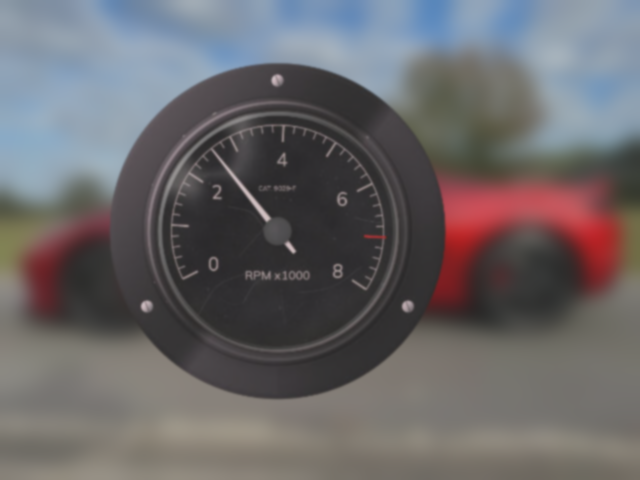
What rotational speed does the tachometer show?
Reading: 2600 rpm
